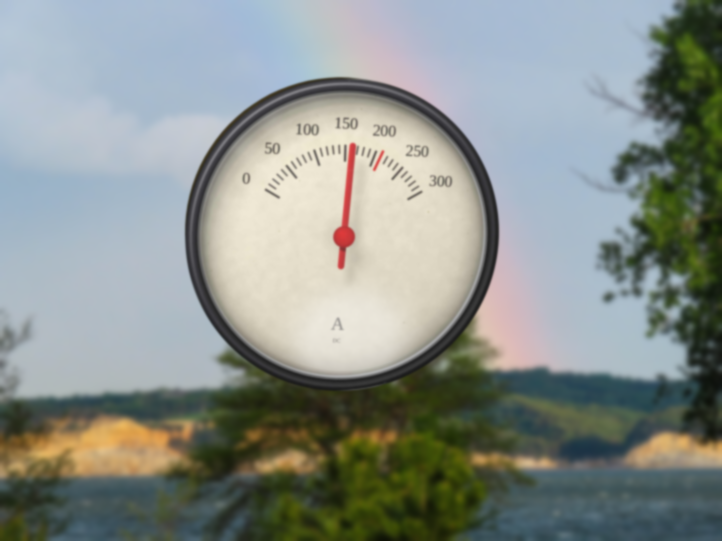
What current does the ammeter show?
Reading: 160 A
